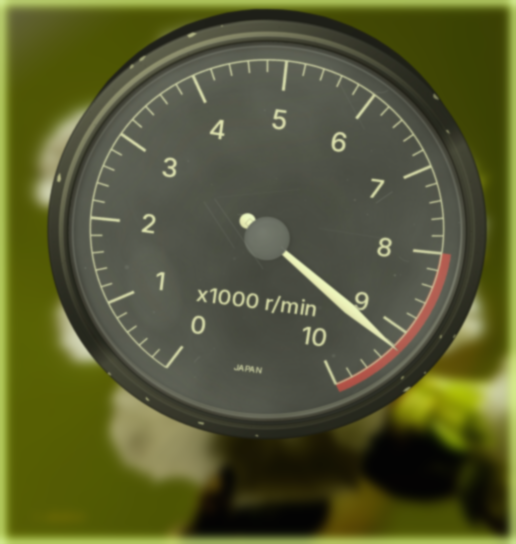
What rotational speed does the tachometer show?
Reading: 9200 rpm
